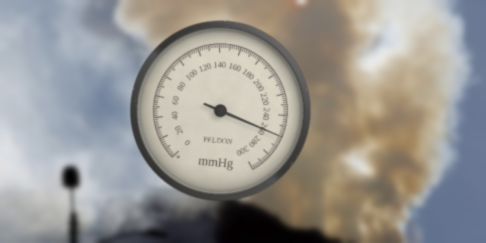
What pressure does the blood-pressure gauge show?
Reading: 260 mmHg
